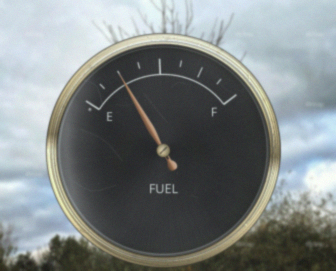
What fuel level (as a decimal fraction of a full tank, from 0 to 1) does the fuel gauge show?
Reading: 0.25
